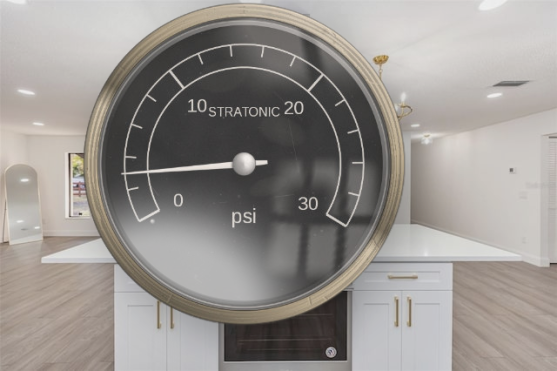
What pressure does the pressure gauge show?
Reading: 3 psi
